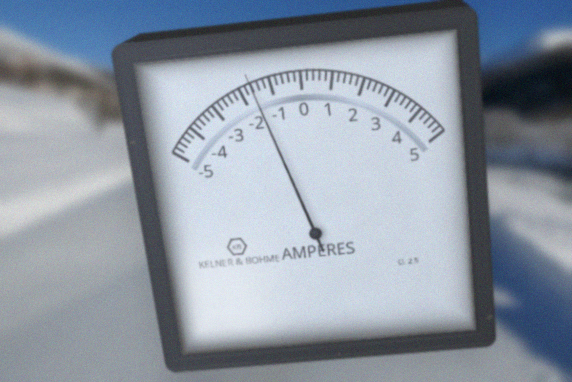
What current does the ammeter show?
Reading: -1.6 A
